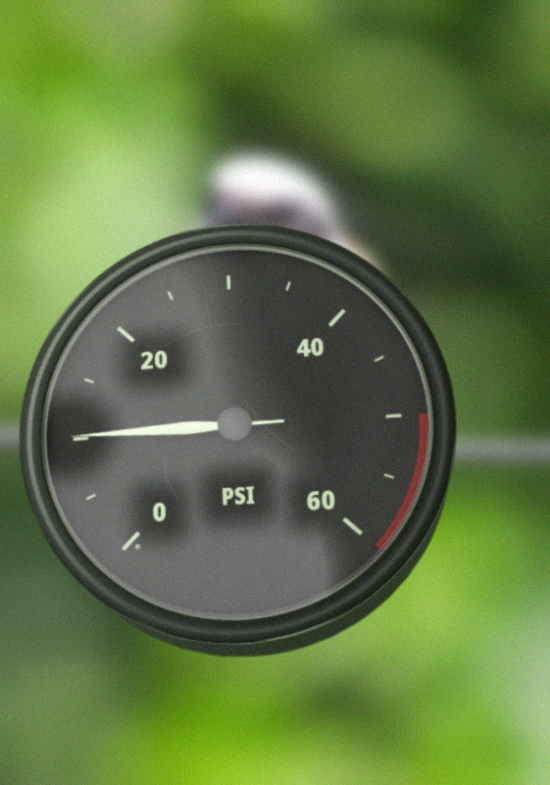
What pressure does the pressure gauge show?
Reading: 10 psi
